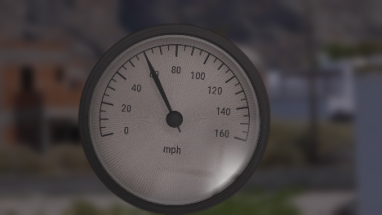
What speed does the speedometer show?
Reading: 60 mph
